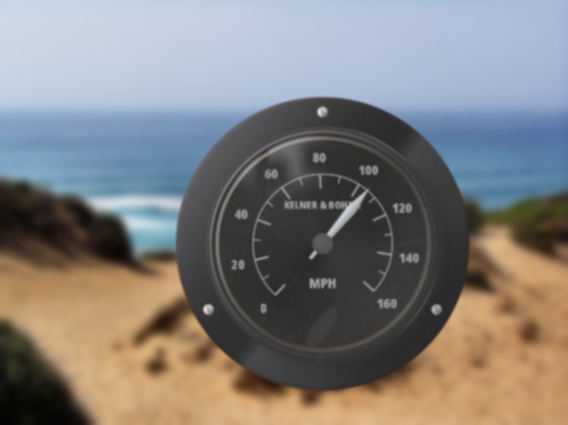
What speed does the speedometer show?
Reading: 105 mph
